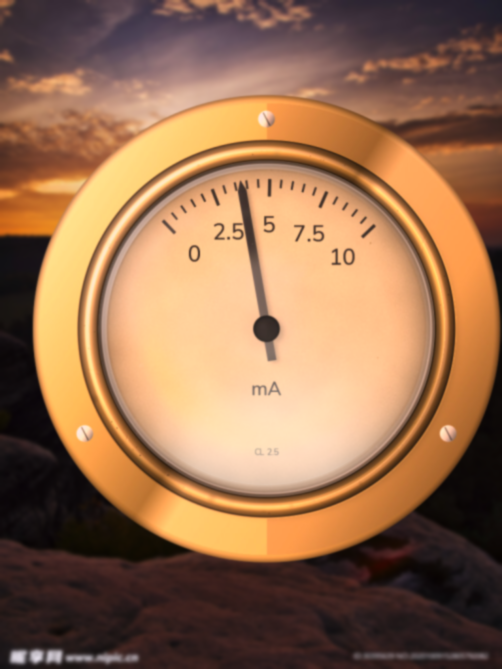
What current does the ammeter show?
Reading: 3.75 mA
